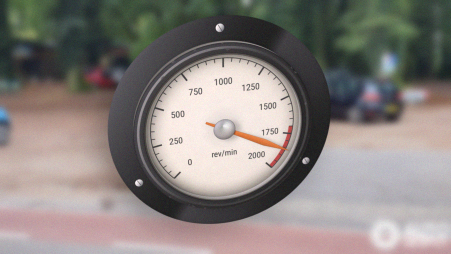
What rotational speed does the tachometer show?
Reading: 1850 rpm
